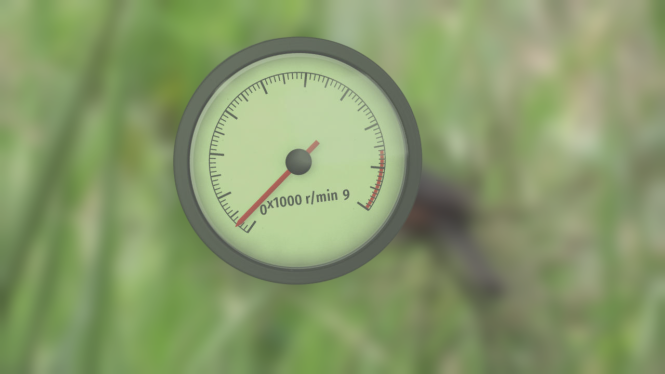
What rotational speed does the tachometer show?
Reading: 300 rpm
